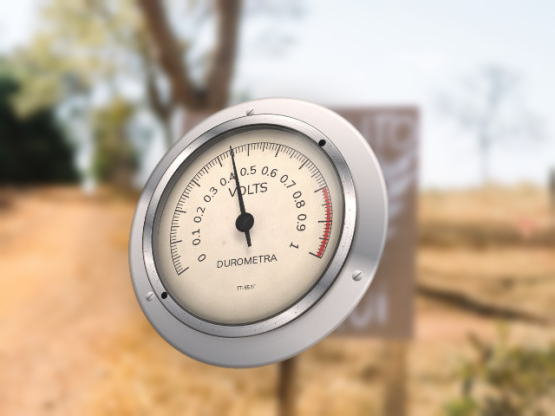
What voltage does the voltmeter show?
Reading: 0.45 V
